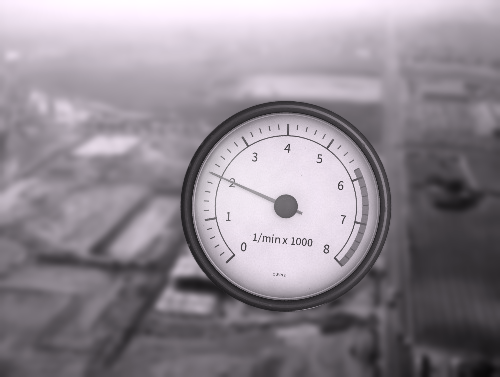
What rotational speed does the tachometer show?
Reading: 2000 rpm
